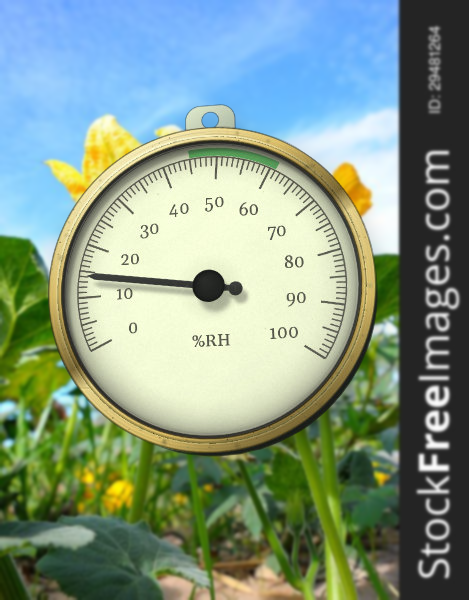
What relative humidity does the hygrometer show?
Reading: 14 %
